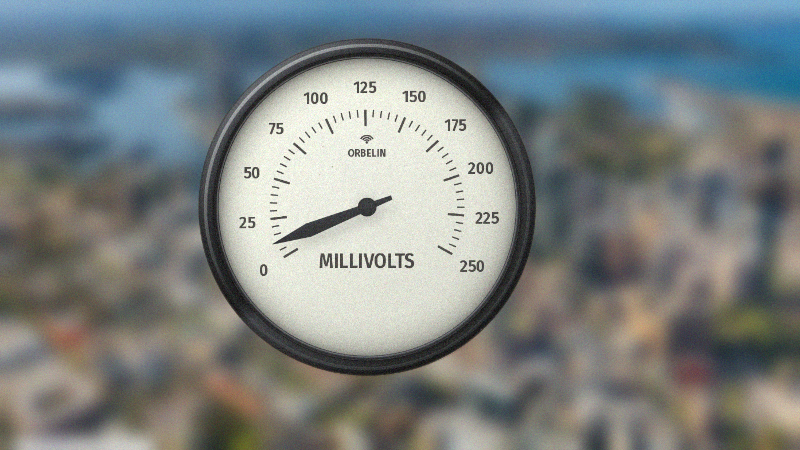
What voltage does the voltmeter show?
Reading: 10 mV
